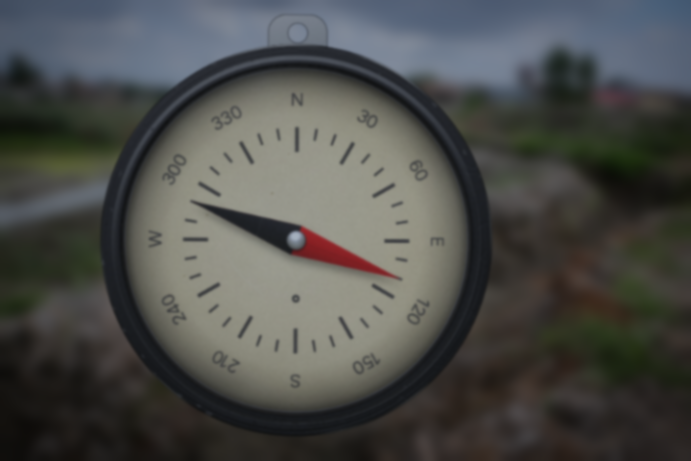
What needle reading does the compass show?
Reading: 110 °
